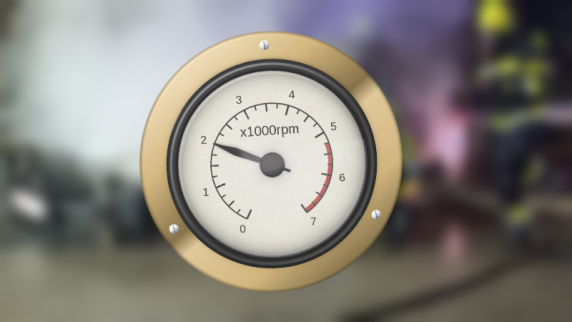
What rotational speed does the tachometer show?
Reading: 2000 rpm
